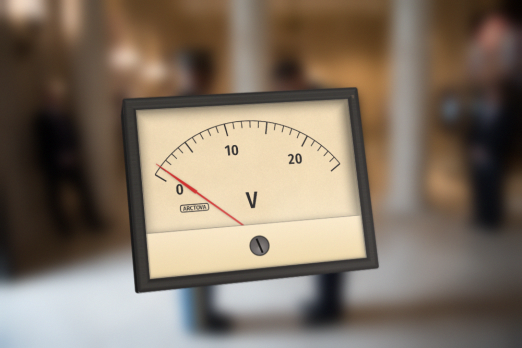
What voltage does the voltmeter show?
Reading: 1 V
